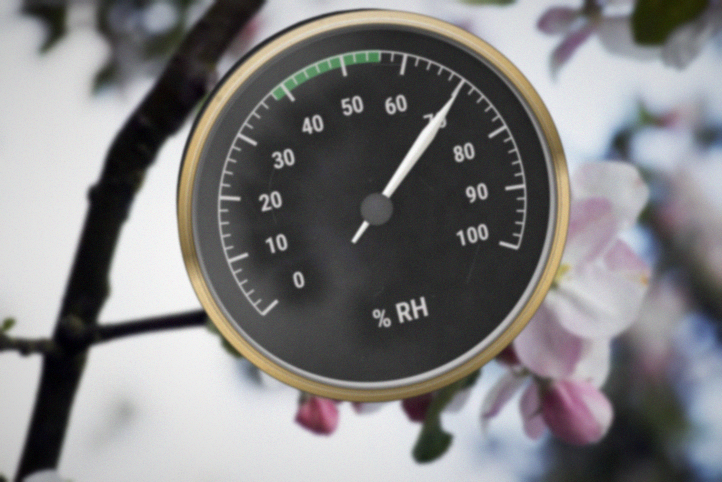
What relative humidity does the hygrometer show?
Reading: 70 %
